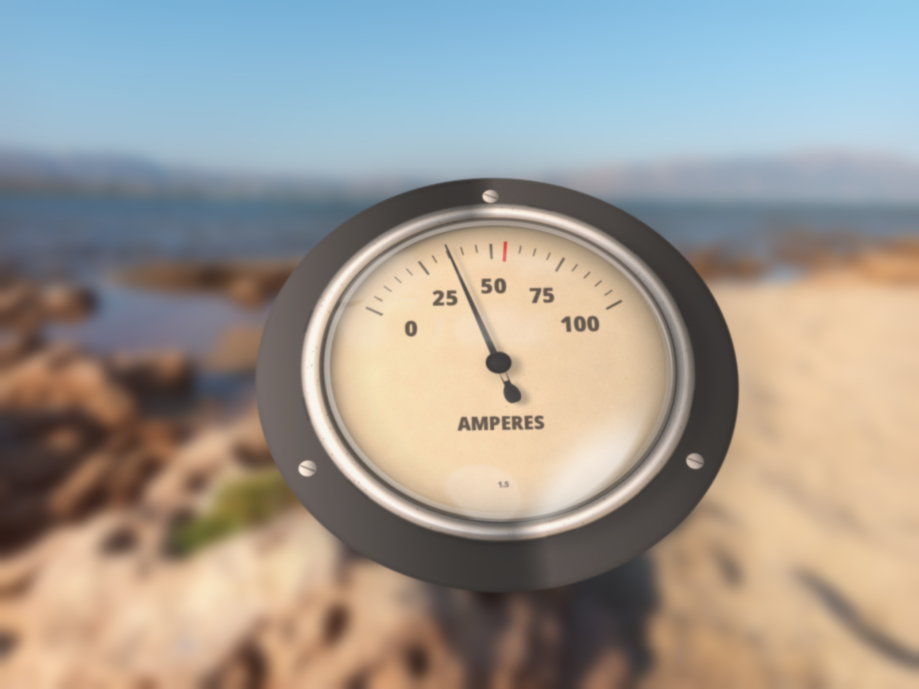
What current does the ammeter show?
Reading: 35 A
